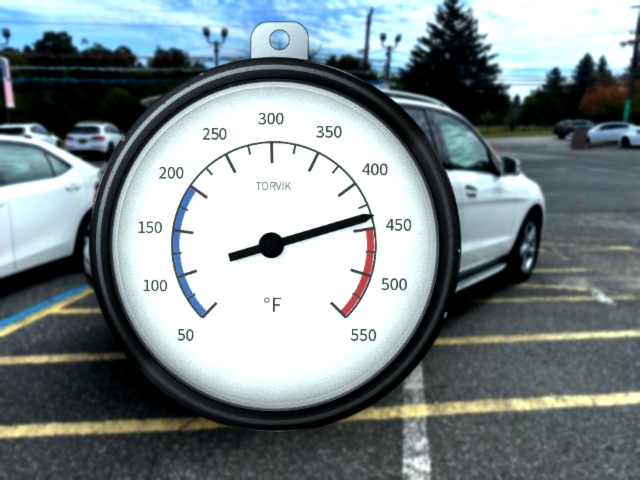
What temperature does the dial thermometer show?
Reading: 437.5 °F
